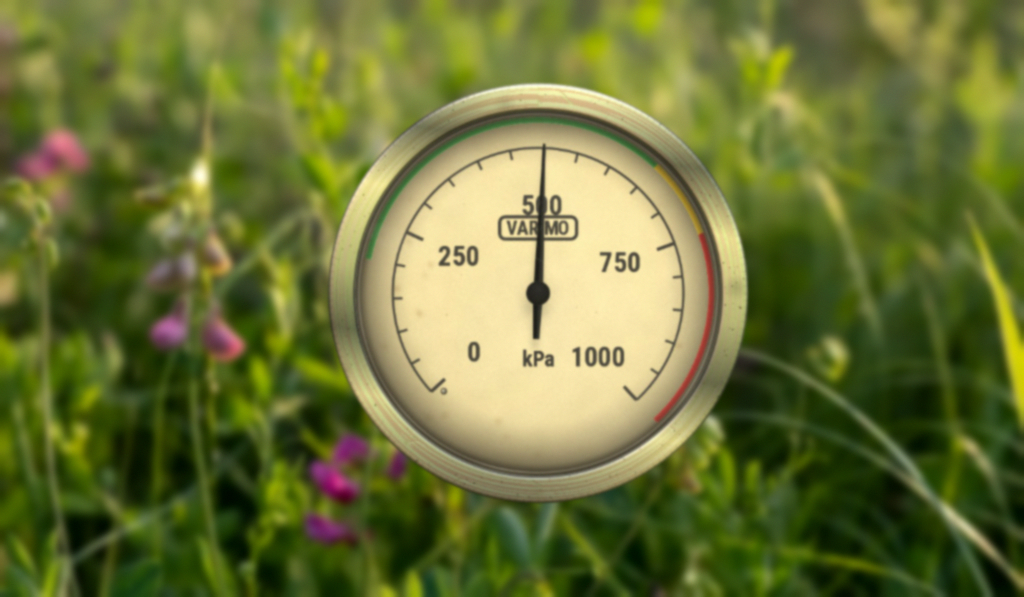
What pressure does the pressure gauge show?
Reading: 500 kPa
